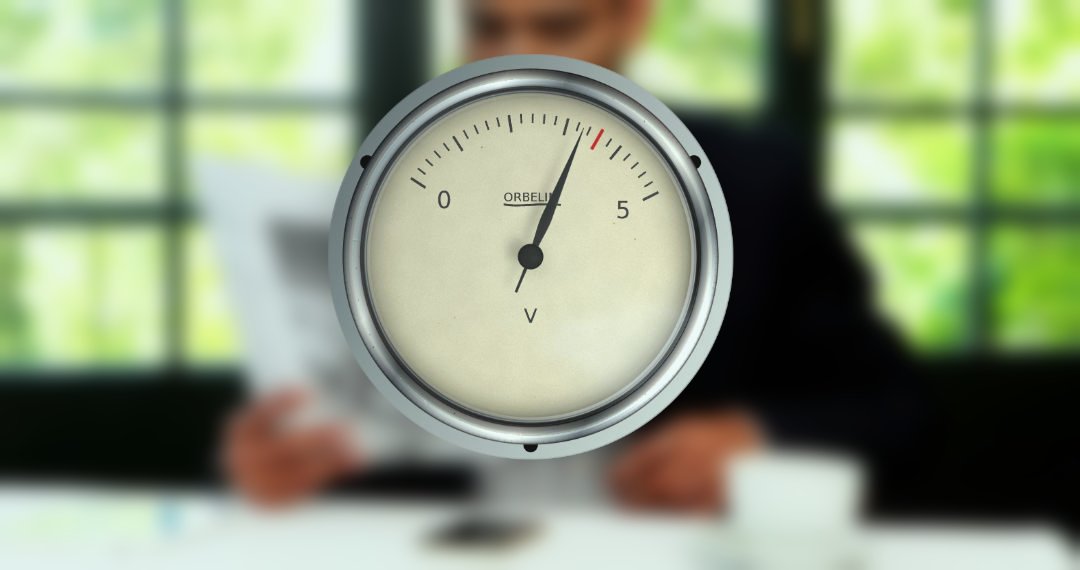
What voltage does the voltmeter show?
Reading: 3.3 V
